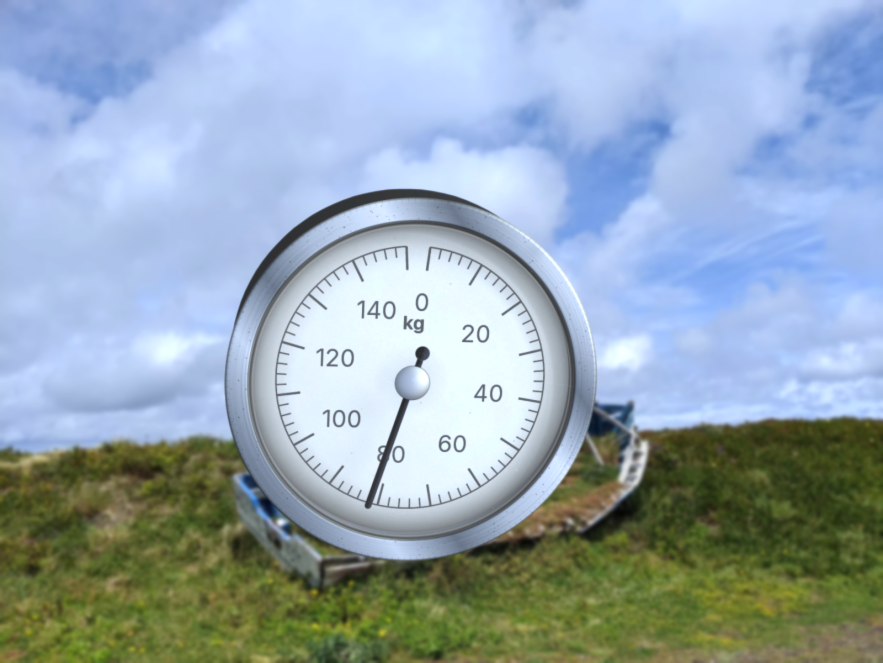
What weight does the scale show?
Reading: 82 kg
